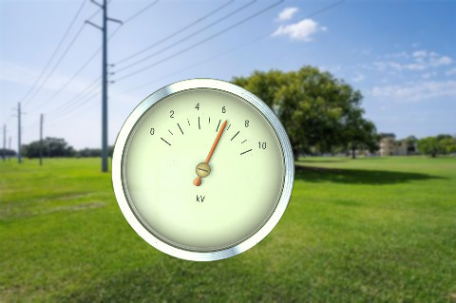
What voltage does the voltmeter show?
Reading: 6.5 kV
